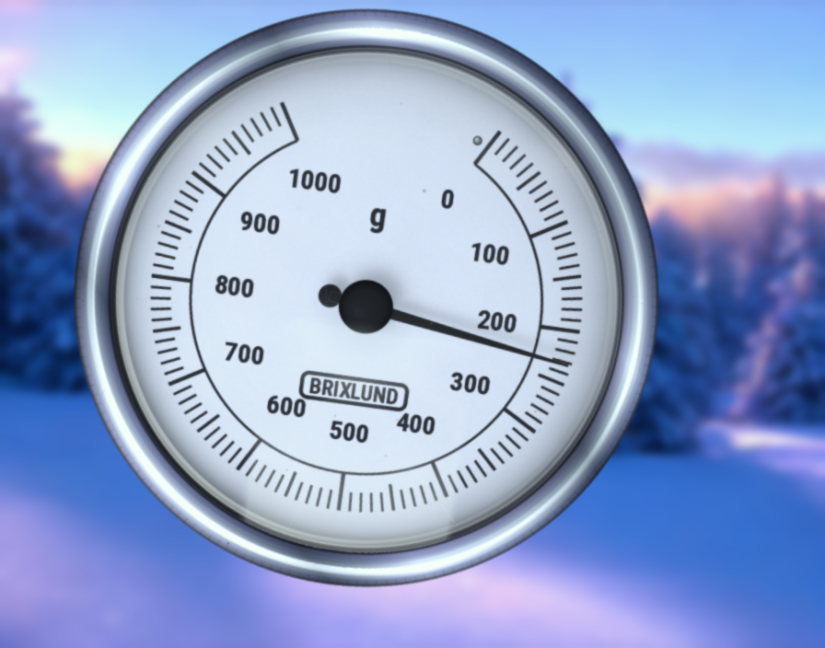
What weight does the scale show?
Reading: 230 g
